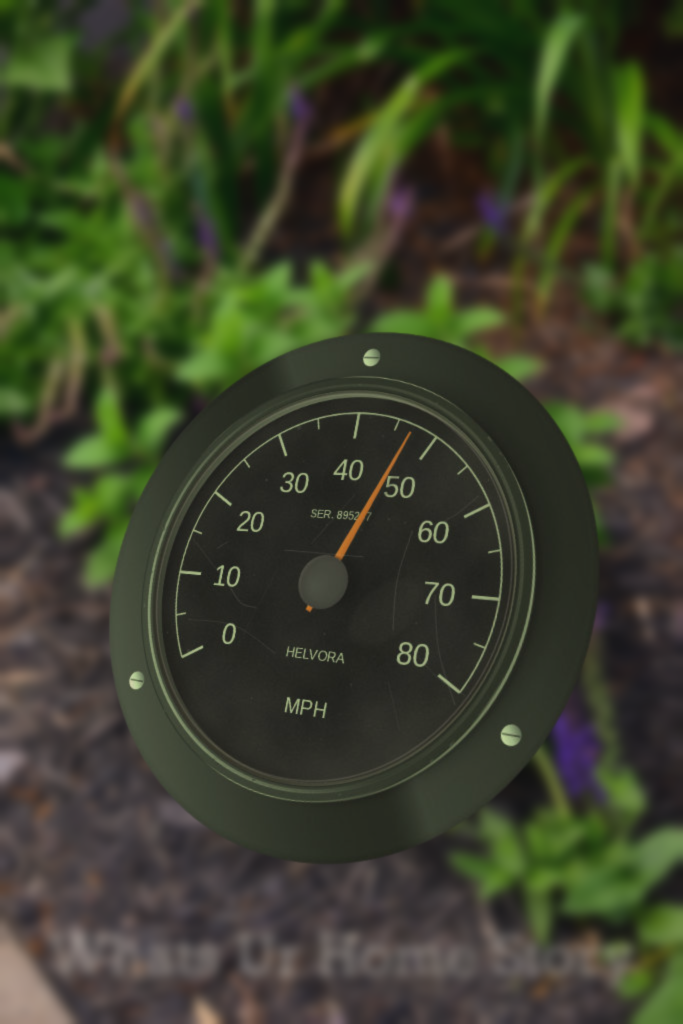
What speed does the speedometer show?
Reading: 47.5 mph
